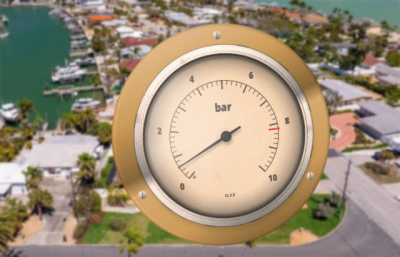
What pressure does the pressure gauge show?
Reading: 0.6 bar
